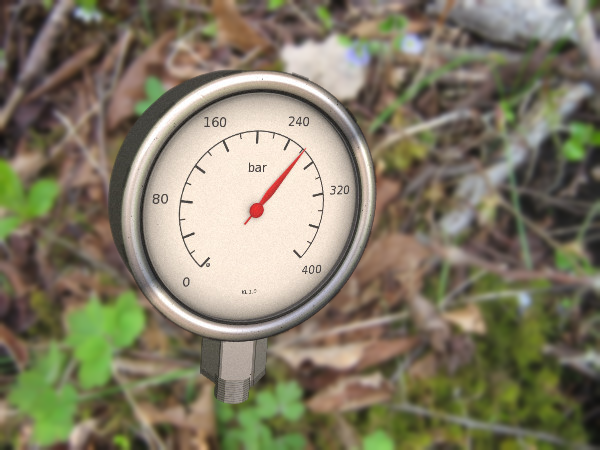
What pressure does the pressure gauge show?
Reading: 260 bar
